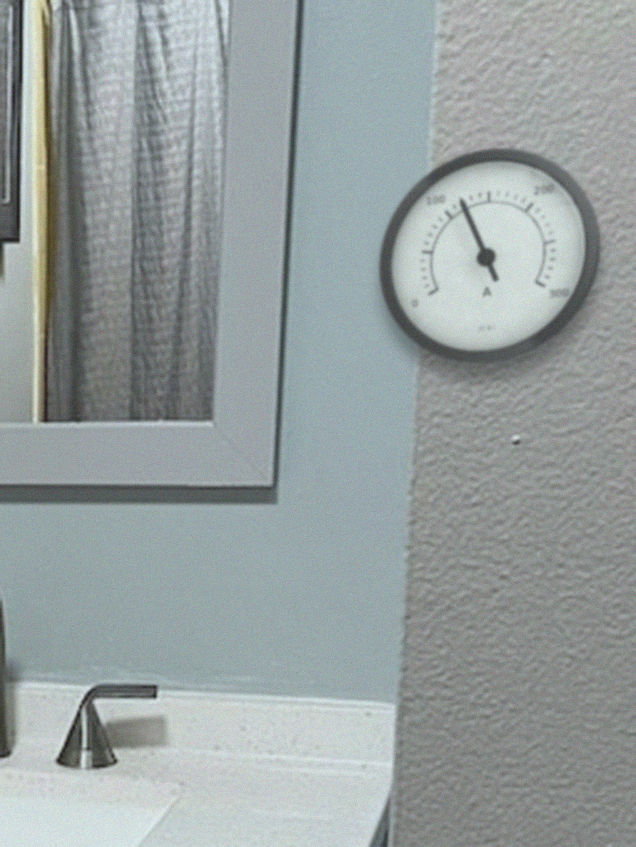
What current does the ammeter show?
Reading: 120 A
